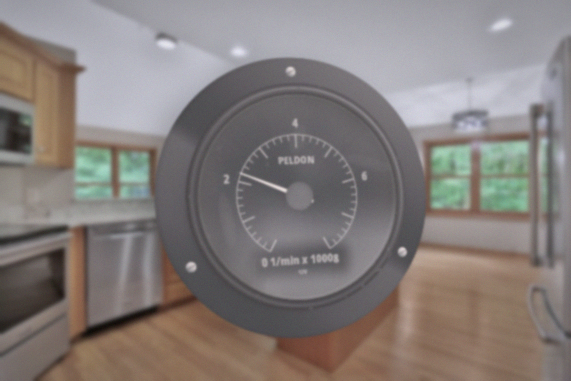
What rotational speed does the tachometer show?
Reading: 2200 rpm
